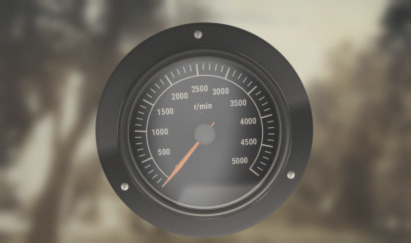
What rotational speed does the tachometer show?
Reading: 0 rpm
